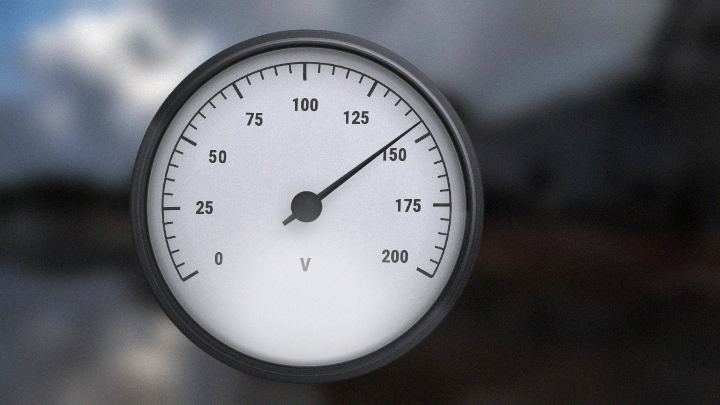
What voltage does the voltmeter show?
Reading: 145 V
